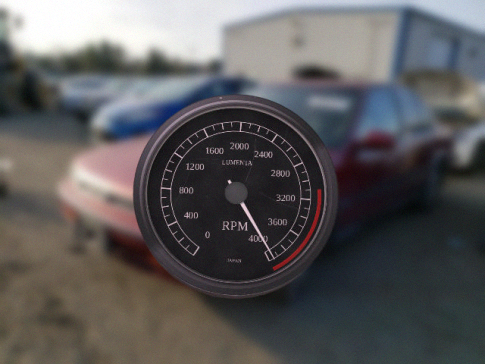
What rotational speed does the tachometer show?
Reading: 3950 rpm
